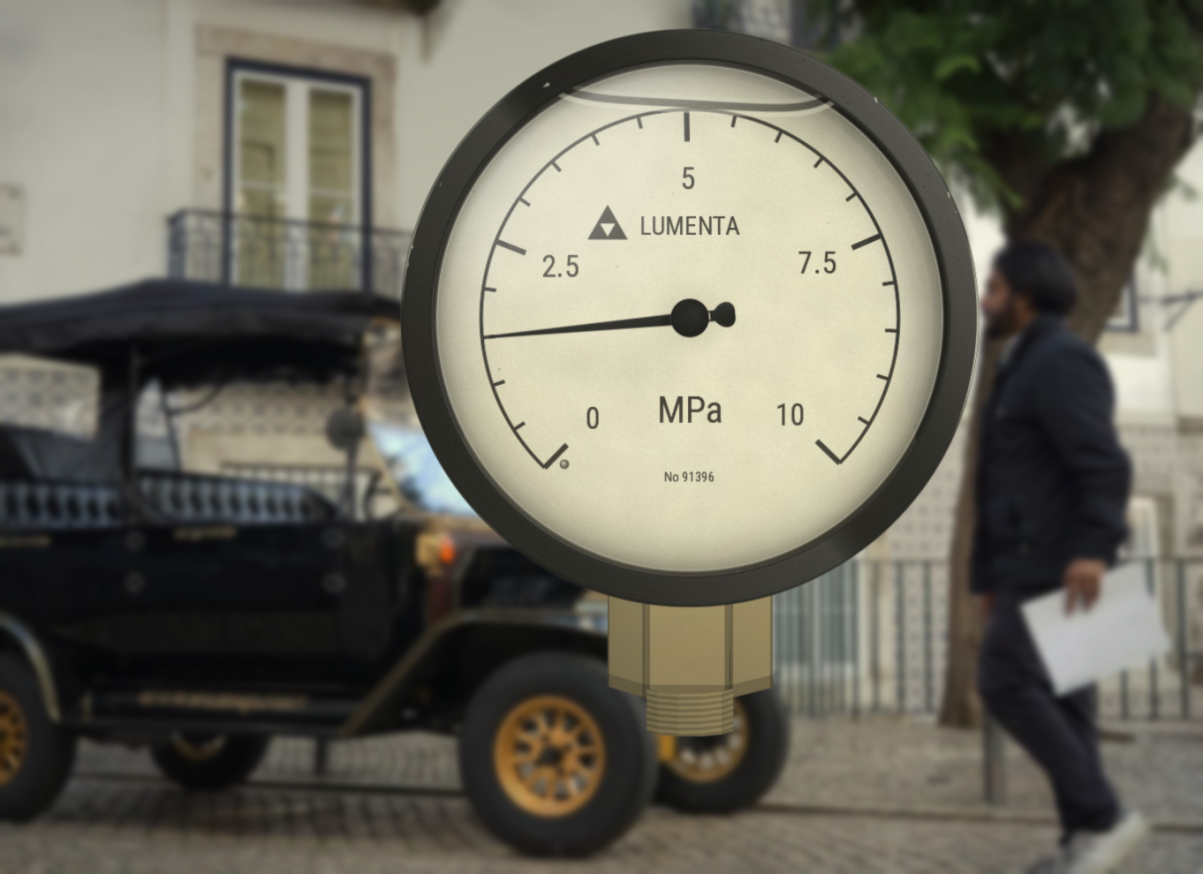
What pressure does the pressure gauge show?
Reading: 1.5 MPa
